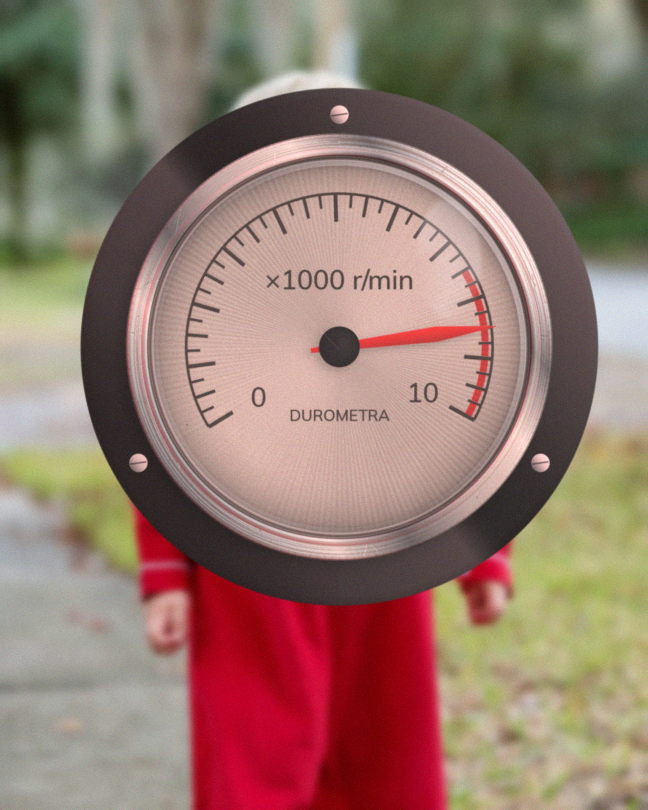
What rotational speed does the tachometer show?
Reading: 8500 rpm
